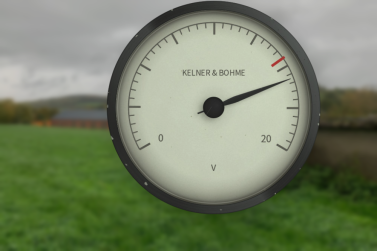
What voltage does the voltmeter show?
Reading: 15.75 V
